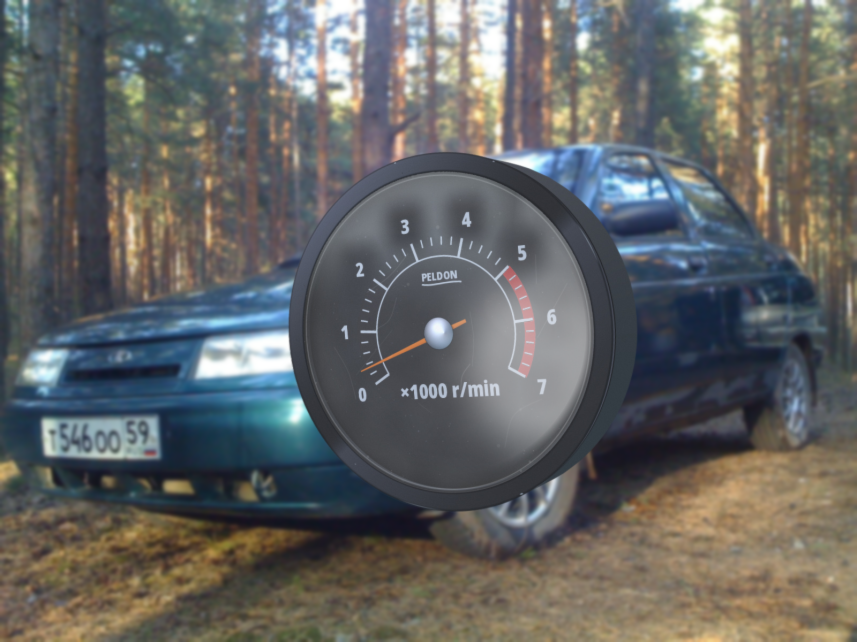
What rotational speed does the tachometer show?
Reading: 300 rpm
